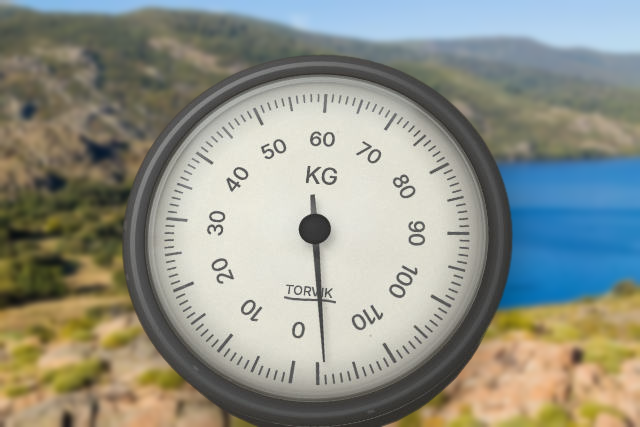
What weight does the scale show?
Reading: 119 kg
